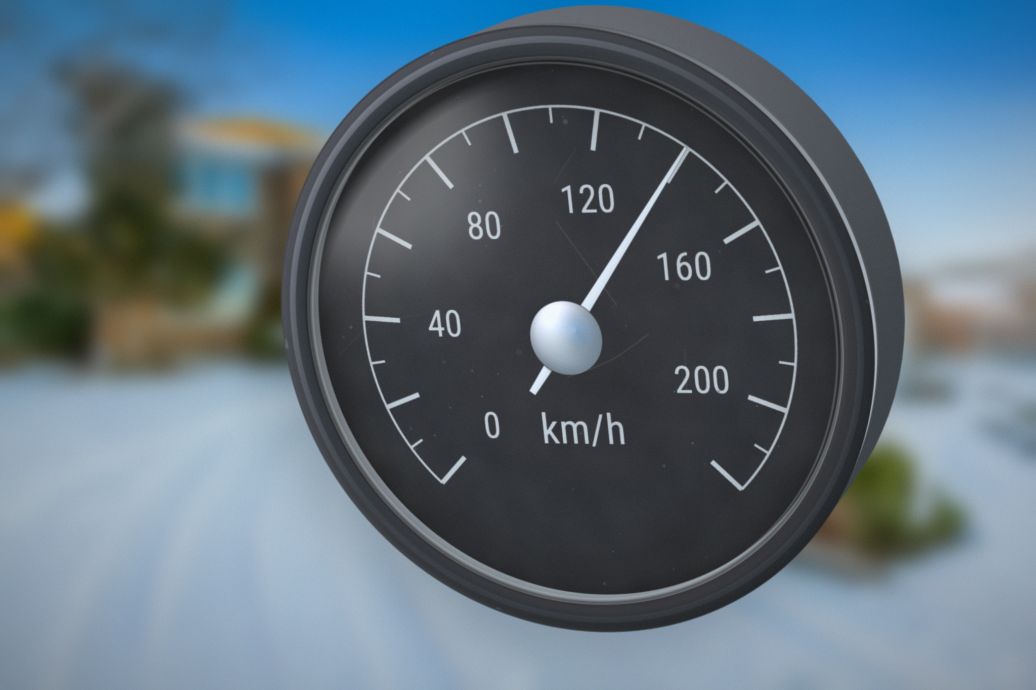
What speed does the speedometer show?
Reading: 140 km/h
